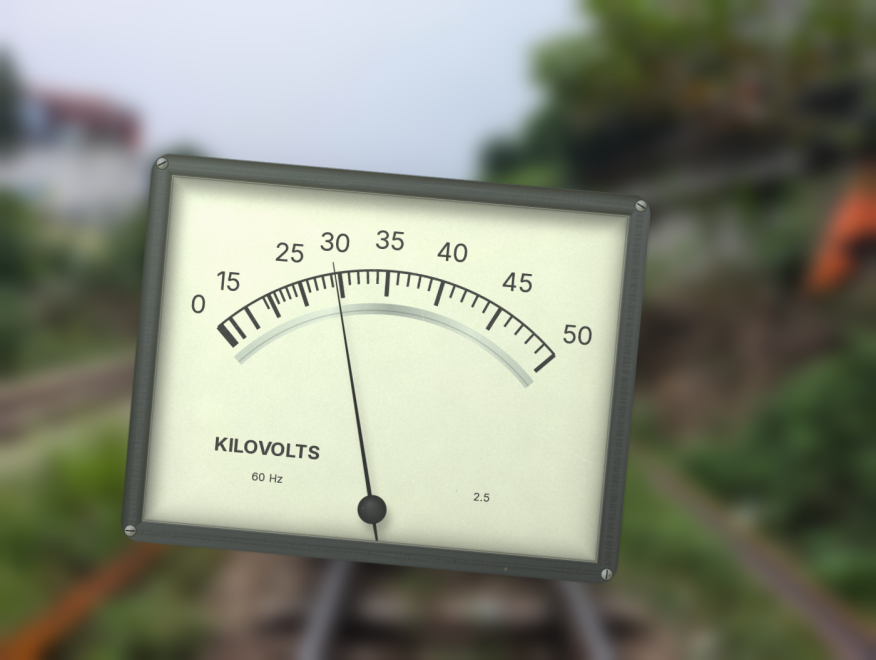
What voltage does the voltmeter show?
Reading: 29.5 kV
